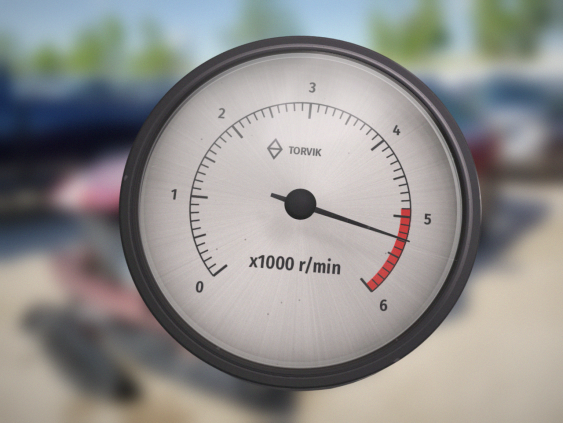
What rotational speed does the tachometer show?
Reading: 5300 rpm
